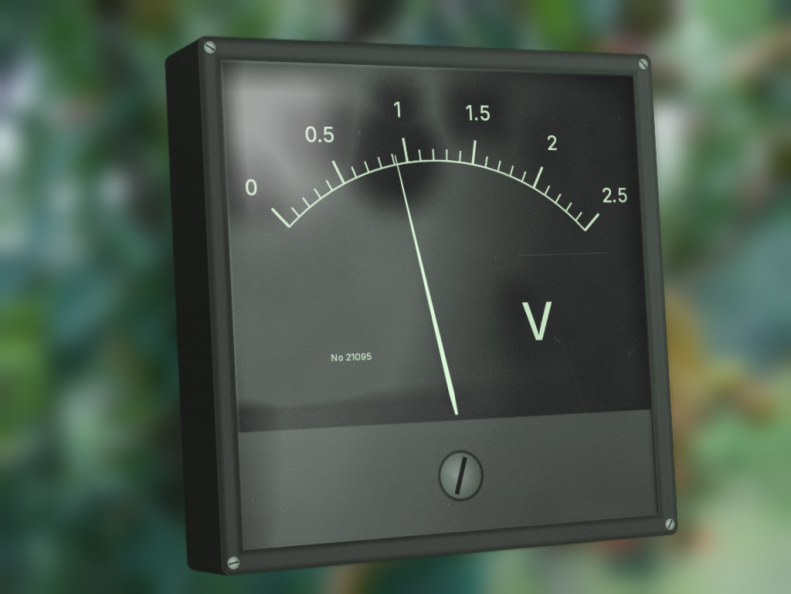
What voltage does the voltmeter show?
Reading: 0.9 V
